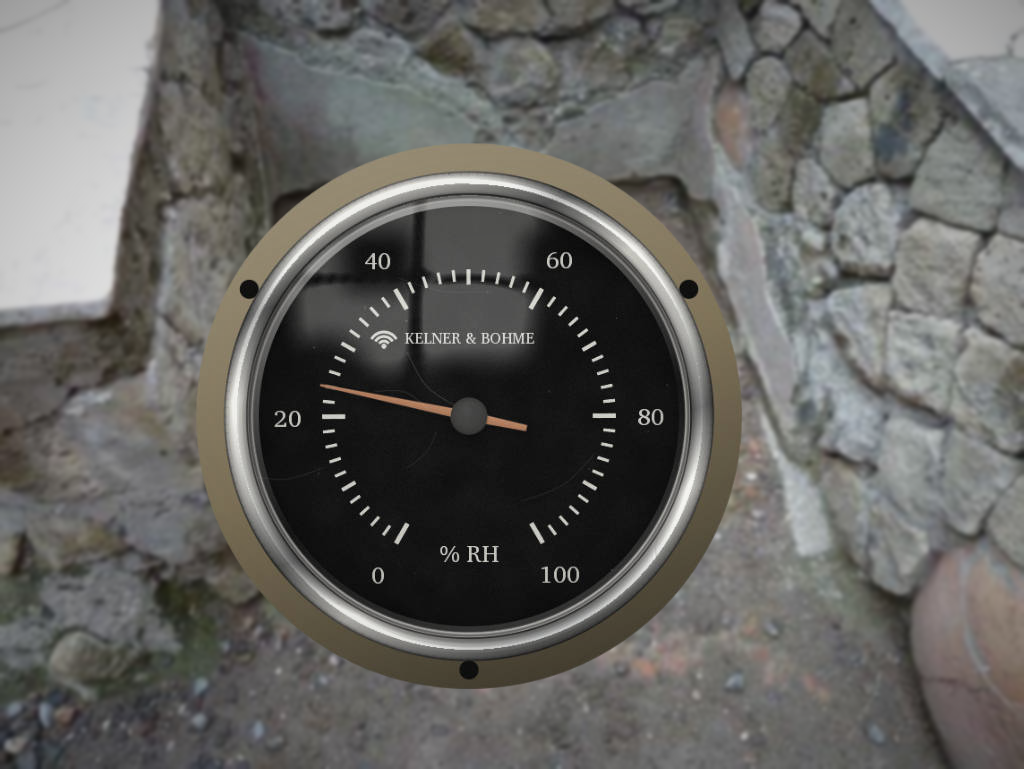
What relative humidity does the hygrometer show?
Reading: 24 %
